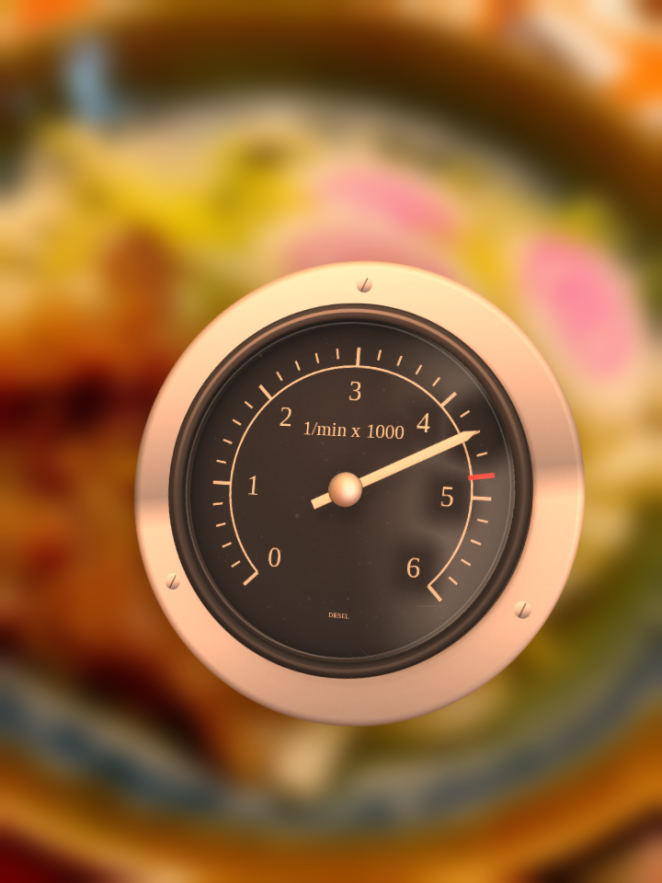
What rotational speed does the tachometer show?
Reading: 4400 rpm
